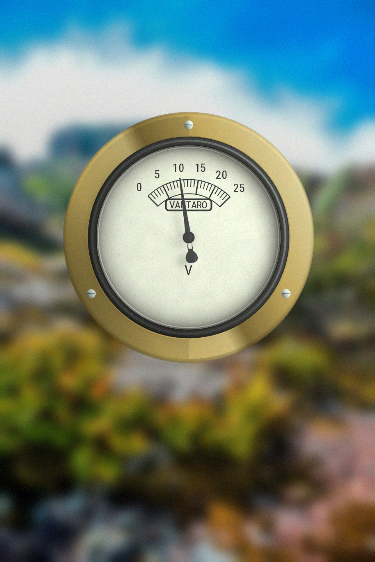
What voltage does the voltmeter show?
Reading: 10 V
